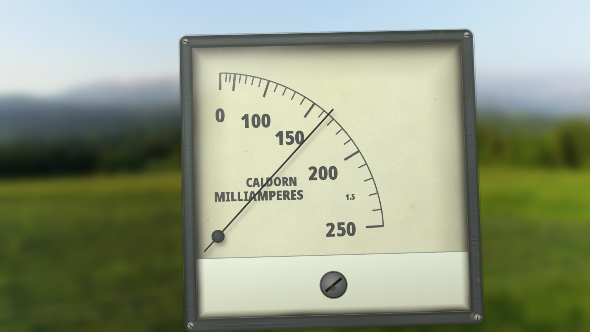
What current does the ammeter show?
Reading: 165 mA
